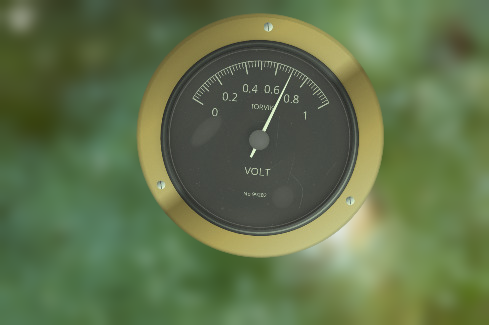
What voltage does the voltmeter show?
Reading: 0.7 V
